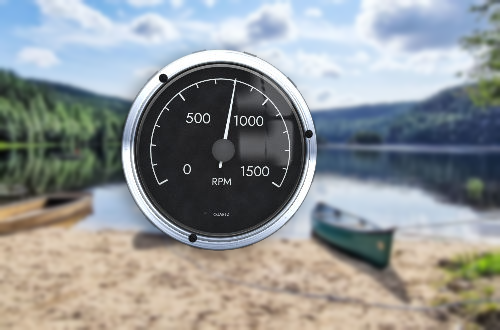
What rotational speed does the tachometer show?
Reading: 800 rpm
